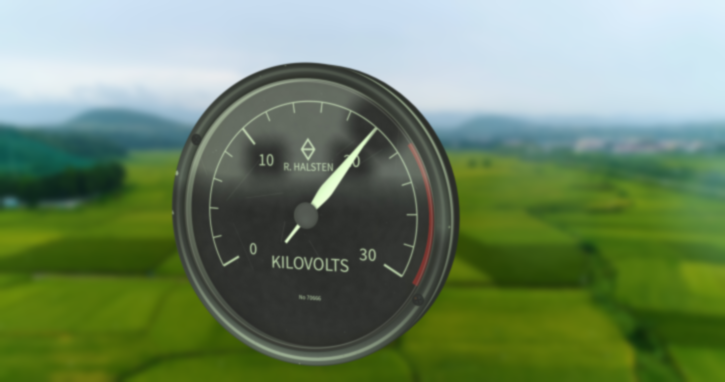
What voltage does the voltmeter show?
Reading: 20 kV
